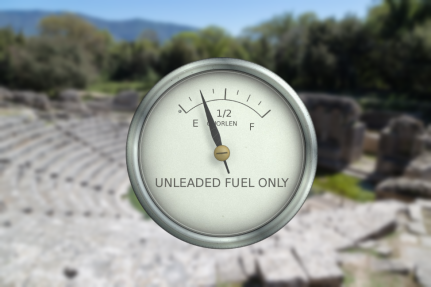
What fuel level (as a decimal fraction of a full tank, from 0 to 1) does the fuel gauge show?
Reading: 0.25
